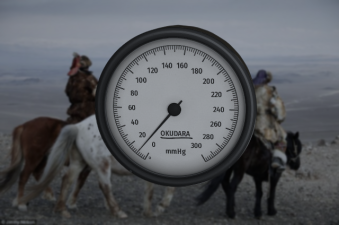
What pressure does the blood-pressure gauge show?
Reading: 10 mmHg
